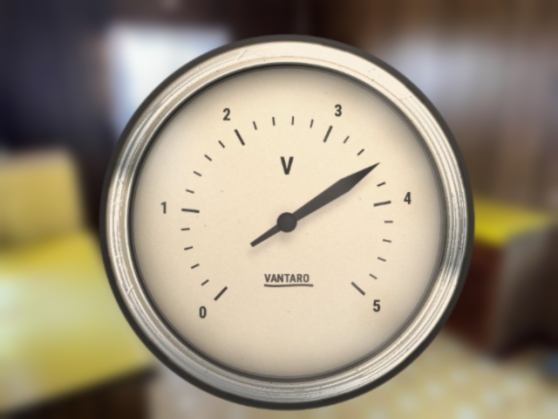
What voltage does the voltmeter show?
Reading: 3.6 V
